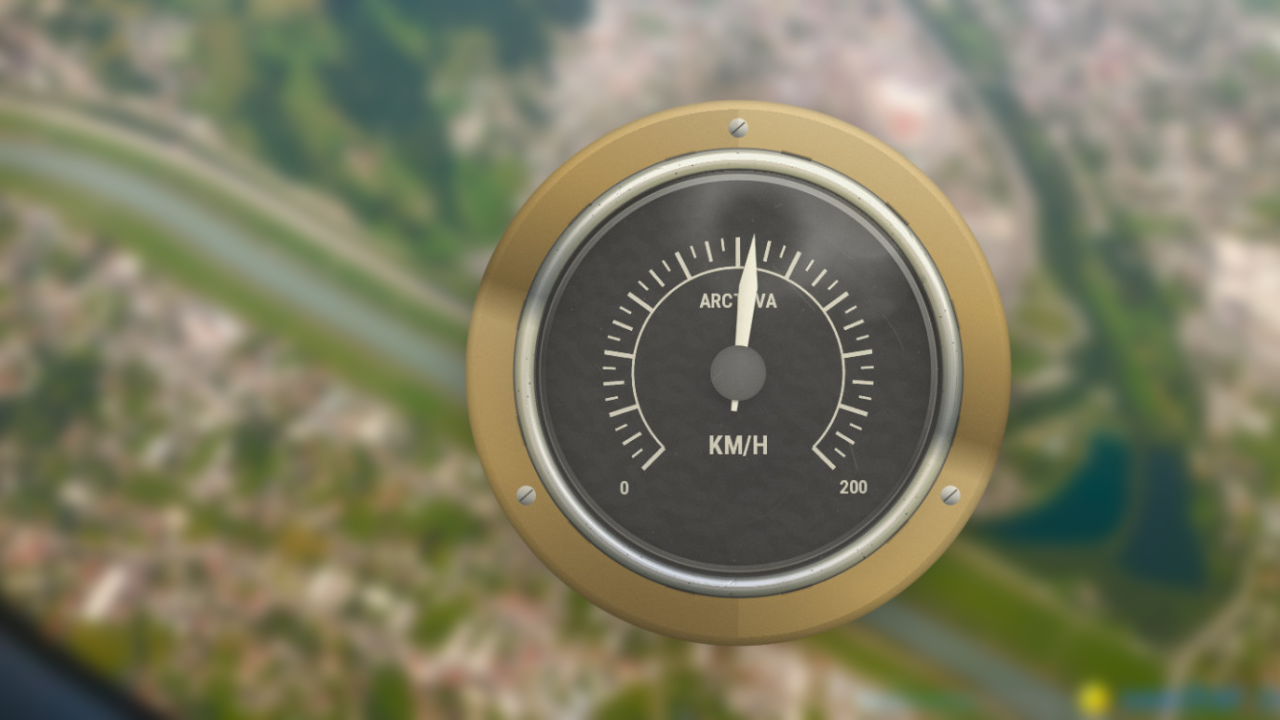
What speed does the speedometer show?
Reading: 105 km/h
